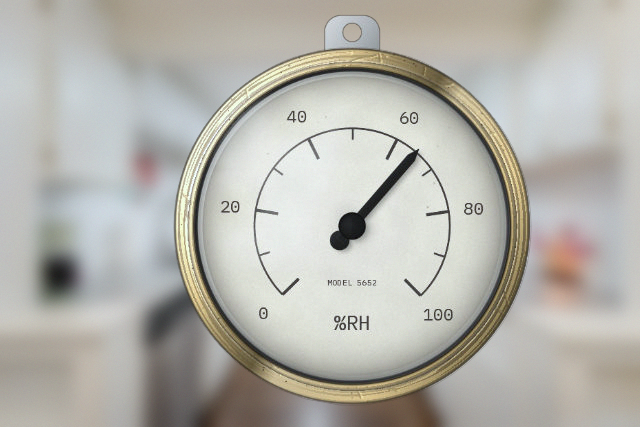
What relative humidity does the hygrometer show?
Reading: 65 %
